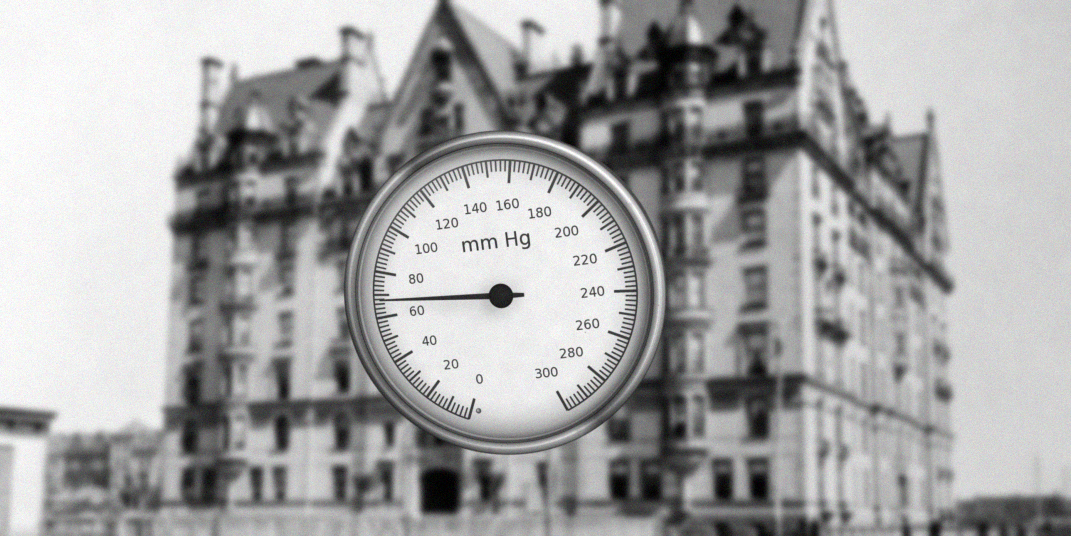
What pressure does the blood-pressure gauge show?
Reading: 68 mmHg
